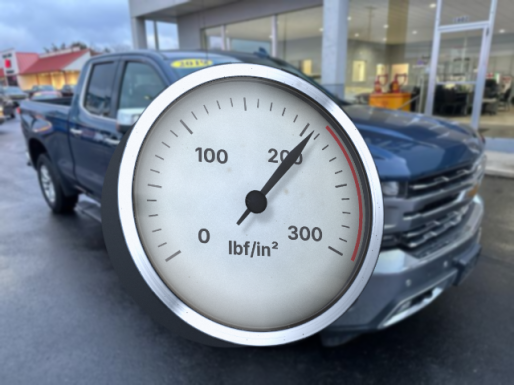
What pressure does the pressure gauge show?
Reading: 205 psi
